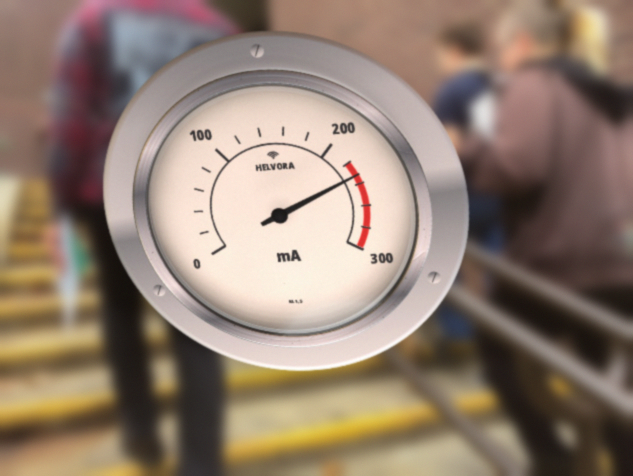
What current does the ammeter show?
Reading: 230 mA
